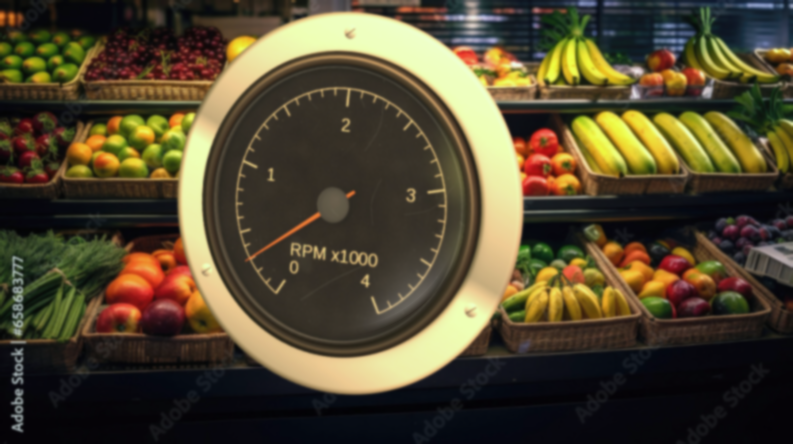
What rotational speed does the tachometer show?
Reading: 300 rpm
